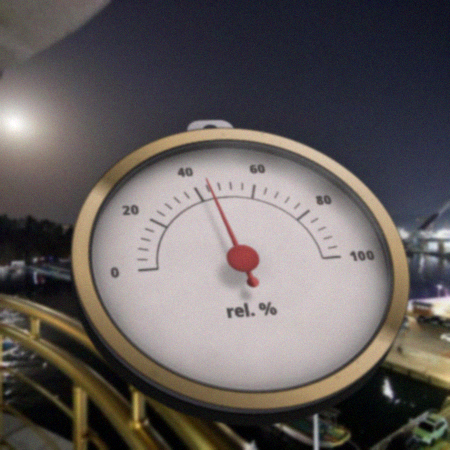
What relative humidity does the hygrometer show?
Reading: 44 %
